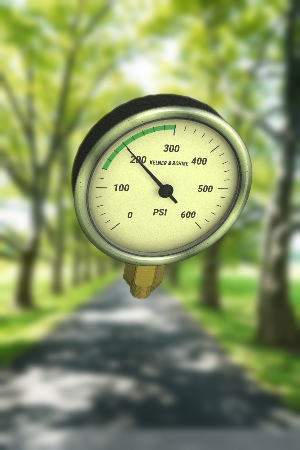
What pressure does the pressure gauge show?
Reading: 200 psi
